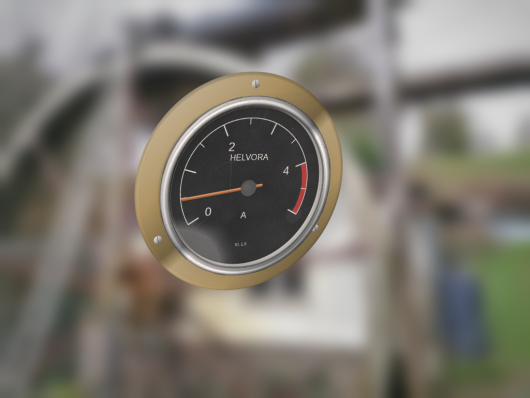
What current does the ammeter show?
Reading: 0.5 A
